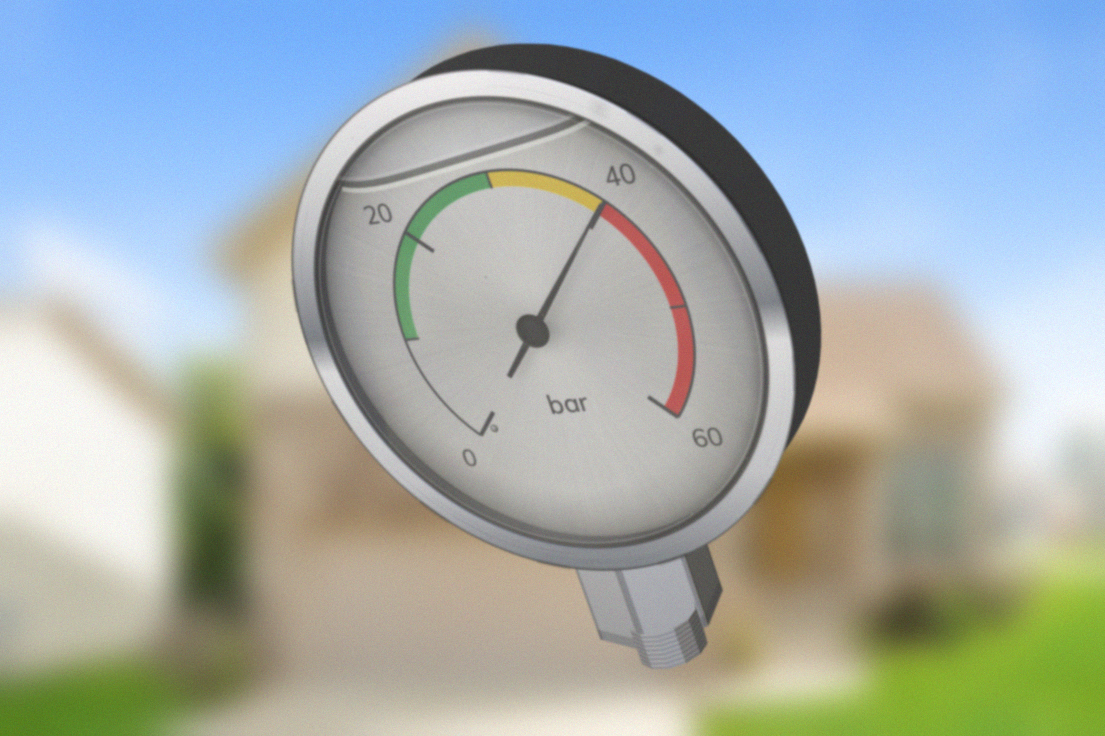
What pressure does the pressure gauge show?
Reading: 40 bar
